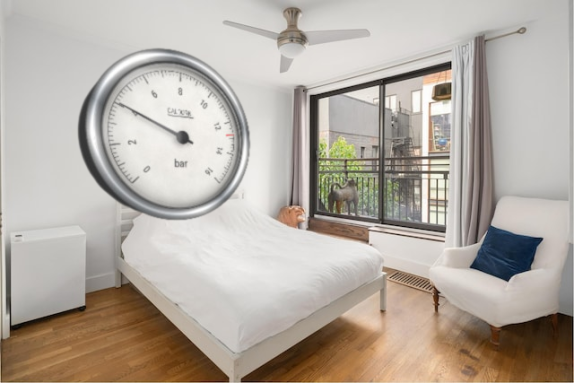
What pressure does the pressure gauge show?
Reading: 4 bar
